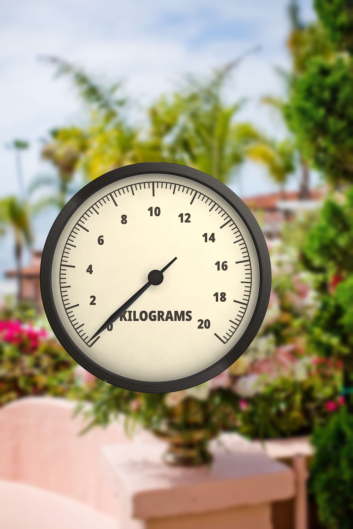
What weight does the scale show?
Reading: 0.2 kg
